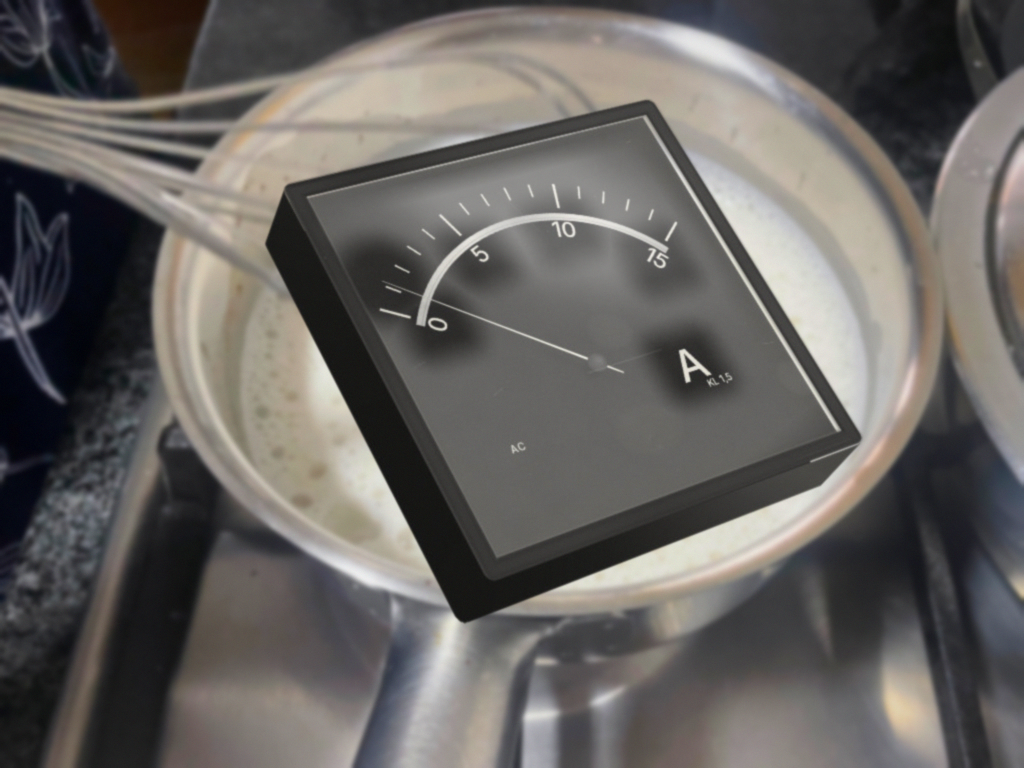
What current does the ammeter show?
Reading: 1 A
